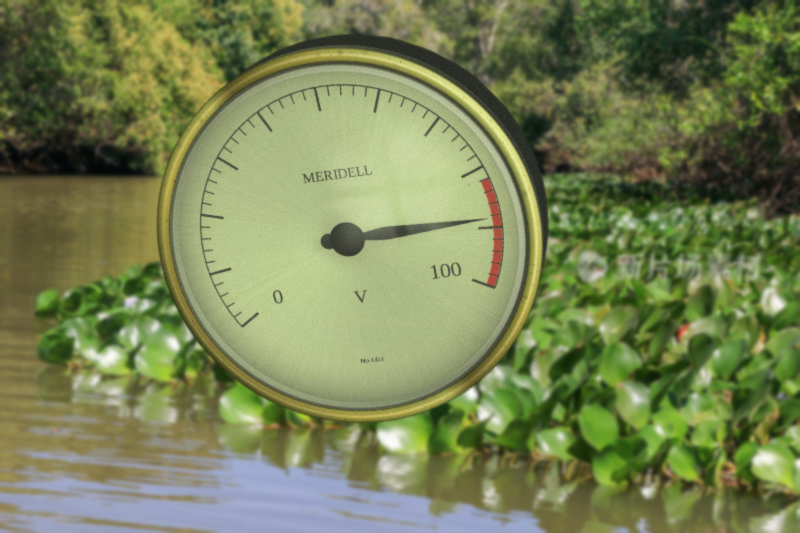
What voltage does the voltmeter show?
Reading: 88 V
